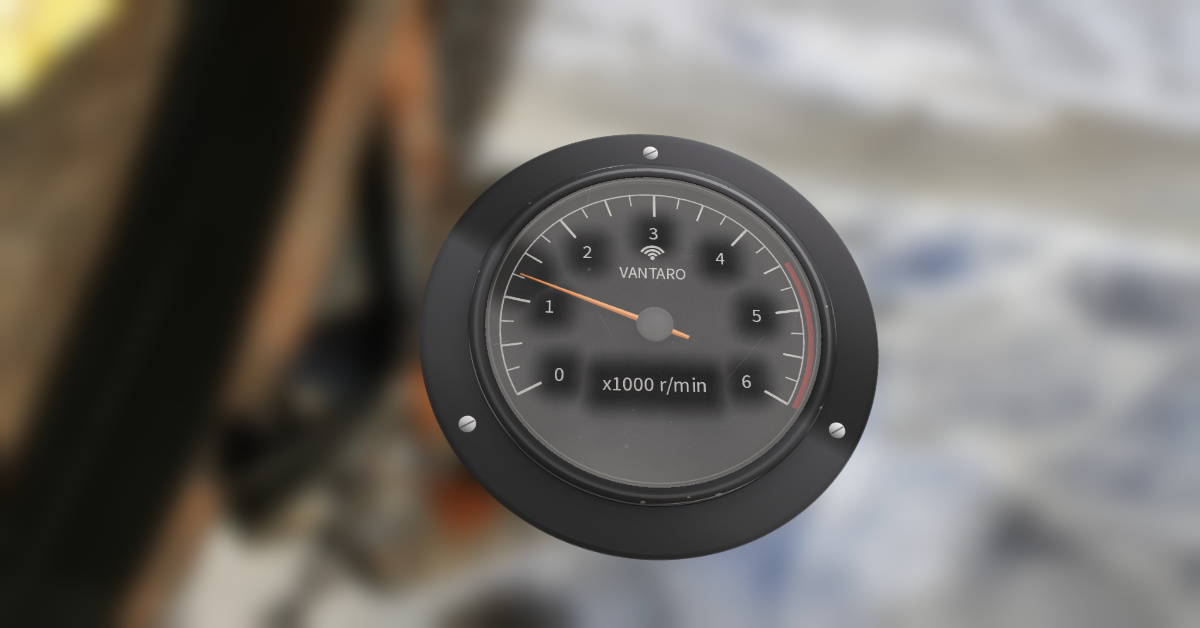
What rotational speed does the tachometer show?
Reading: 1250 rpm
